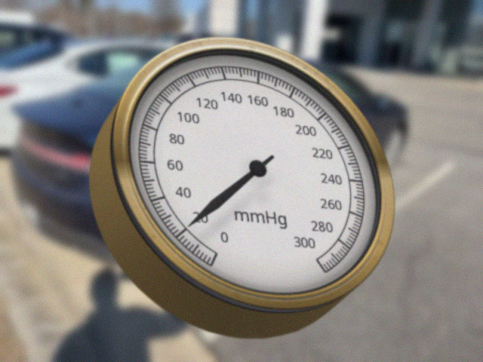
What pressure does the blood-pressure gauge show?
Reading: 20 mmHg
